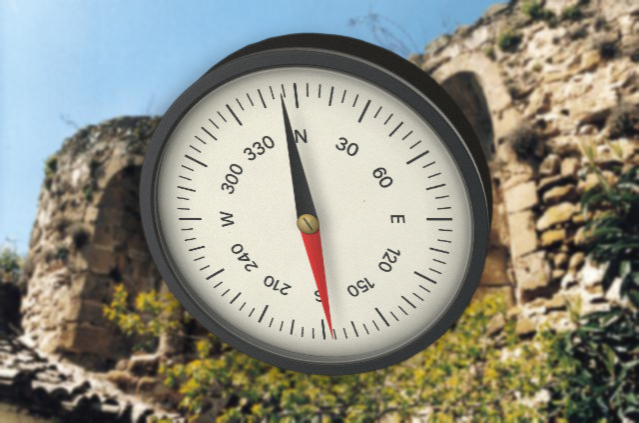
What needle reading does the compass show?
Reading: 175 °
